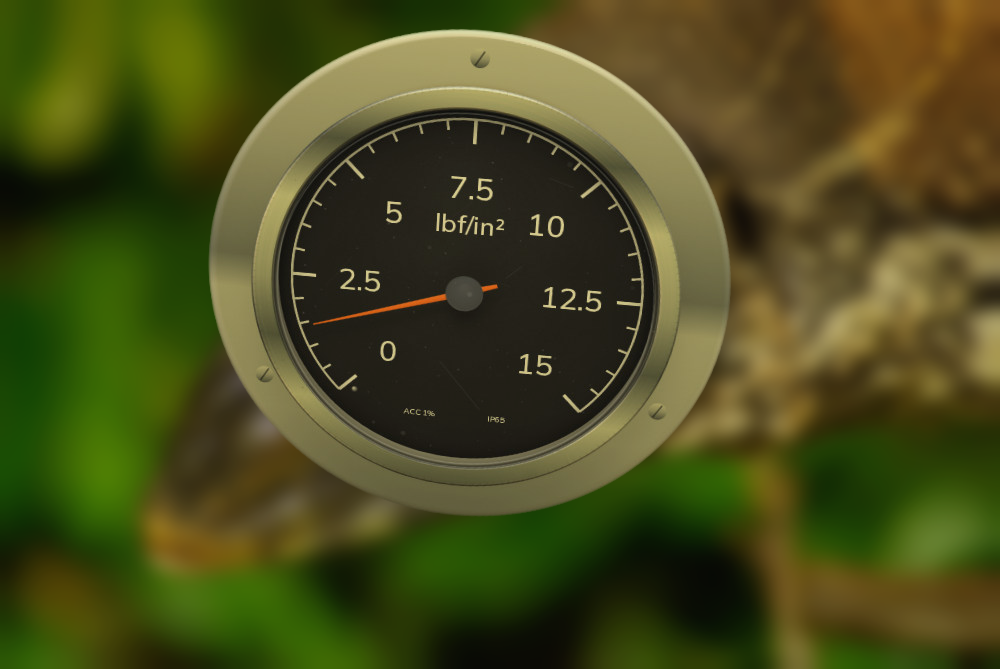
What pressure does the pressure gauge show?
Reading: 1.5 psi
